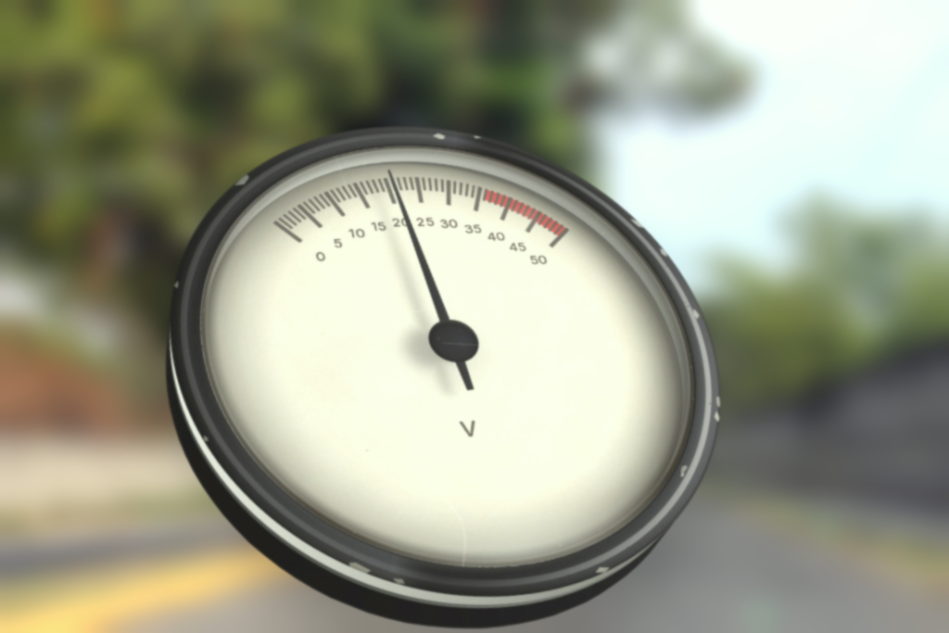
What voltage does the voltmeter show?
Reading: 20 V
